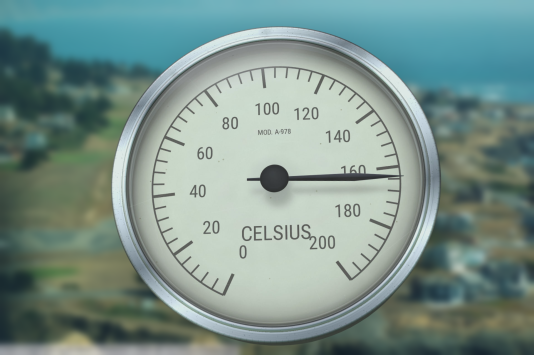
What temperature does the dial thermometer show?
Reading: 164 °C
